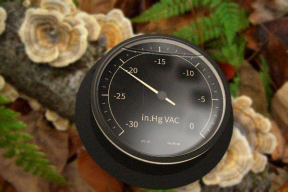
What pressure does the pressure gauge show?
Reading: -21 inHg
